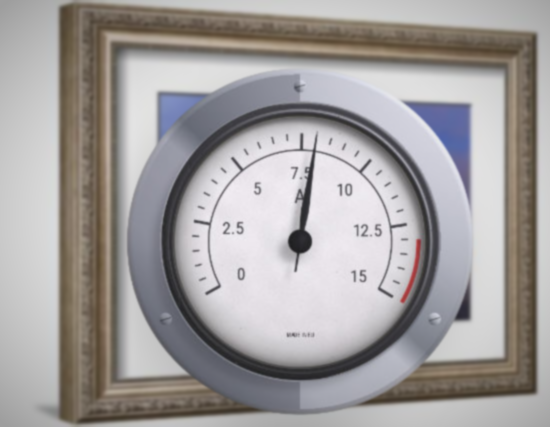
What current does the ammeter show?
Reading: 8 A
